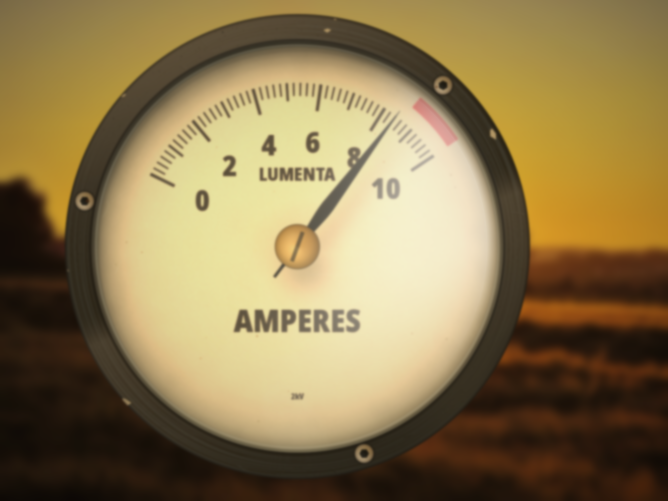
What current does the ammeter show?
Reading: 8.4 A
